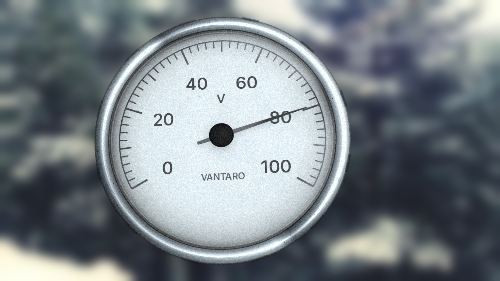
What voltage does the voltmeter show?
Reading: 80 V
